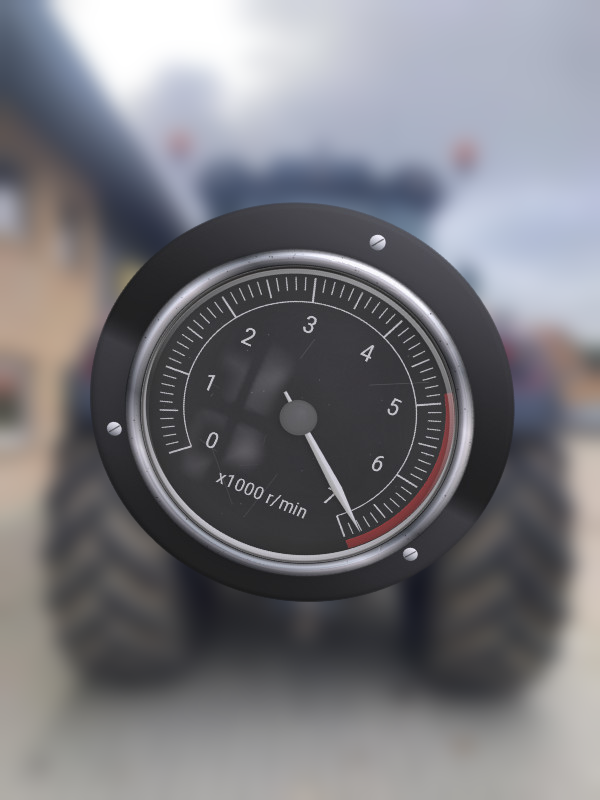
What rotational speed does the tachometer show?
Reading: 6800 rpm
